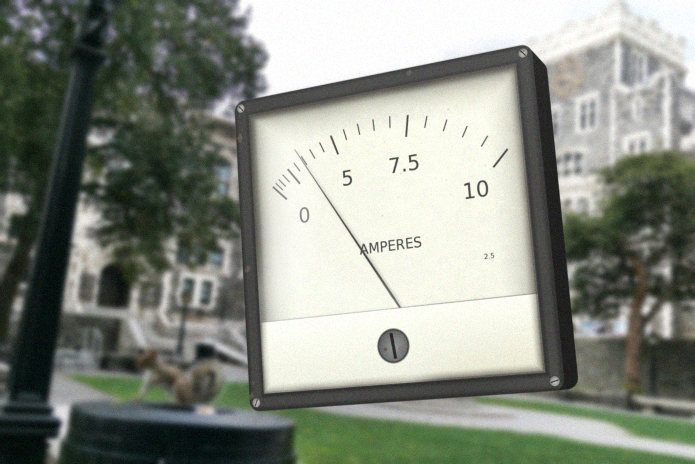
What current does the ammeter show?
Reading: 3.5 A
